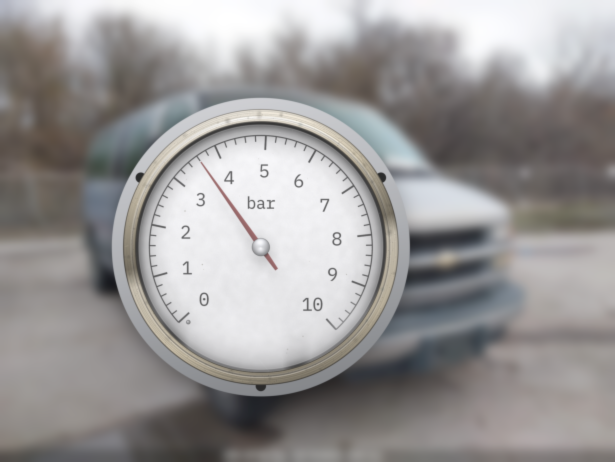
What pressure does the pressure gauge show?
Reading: 3.6 bar
